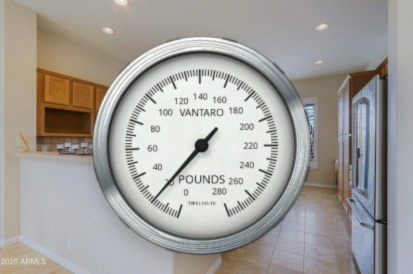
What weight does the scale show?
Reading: 20 lb
